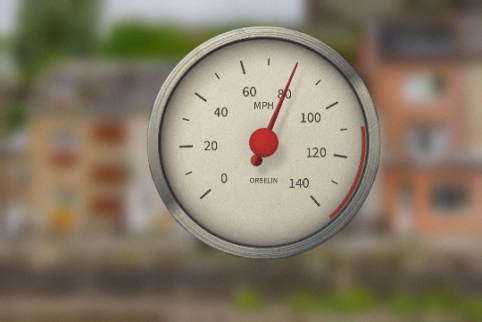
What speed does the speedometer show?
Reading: 80 mph
